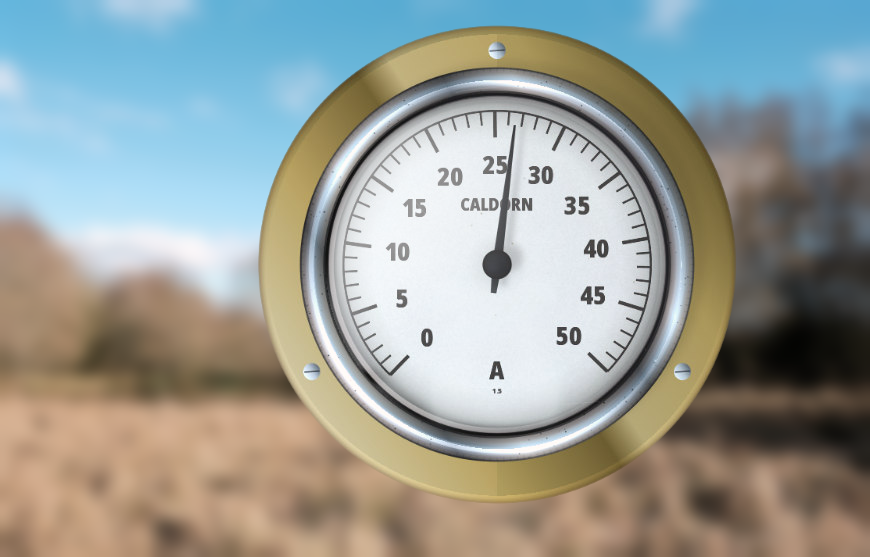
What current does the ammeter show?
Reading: 26.5 A
